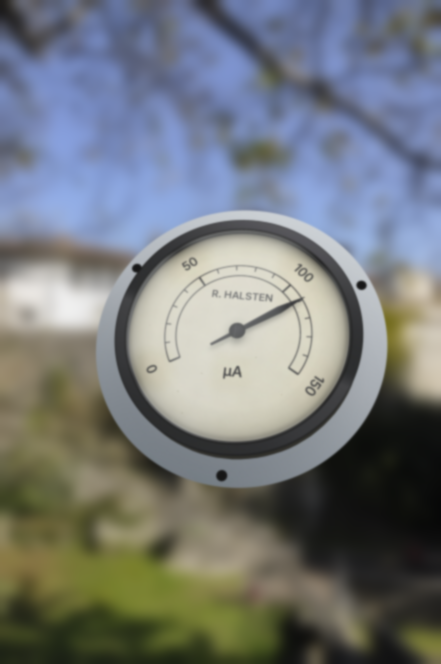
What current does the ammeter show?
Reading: 110 µA
